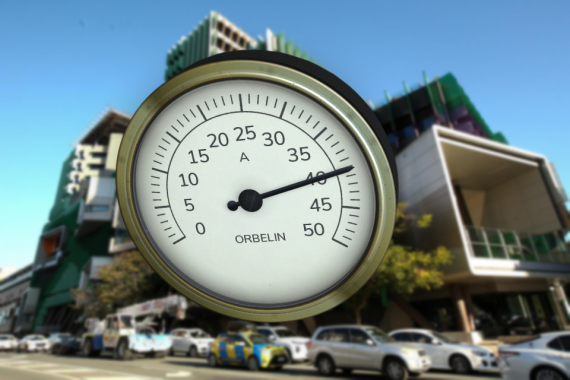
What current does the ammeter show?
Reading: 40 A
